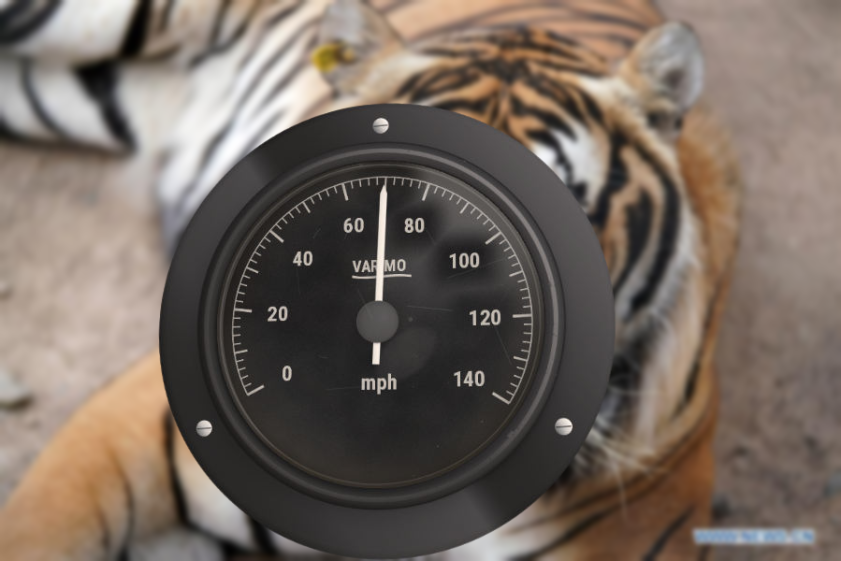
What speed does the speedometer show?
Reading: 70 mph
